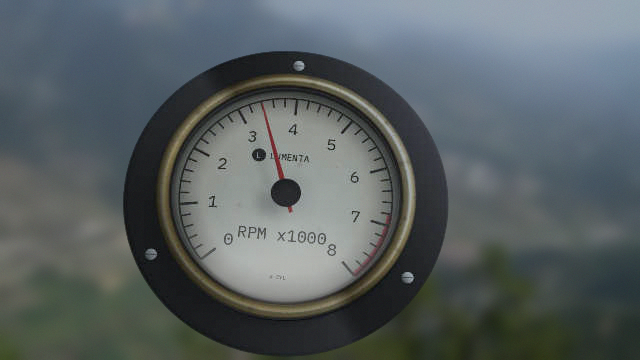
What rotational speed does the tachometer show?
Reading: 3400 rpm
